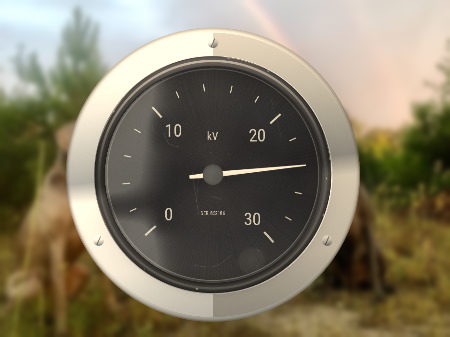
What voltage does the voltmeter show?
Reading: 24 kV
